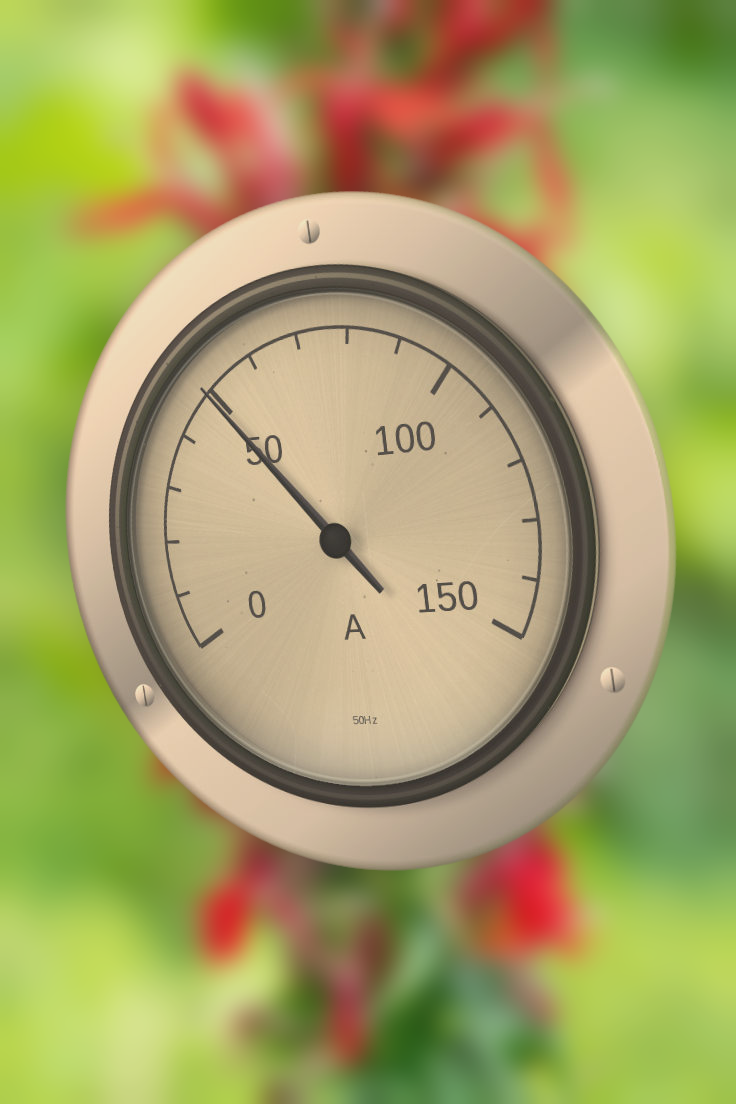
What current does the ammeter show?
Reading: 50 A
